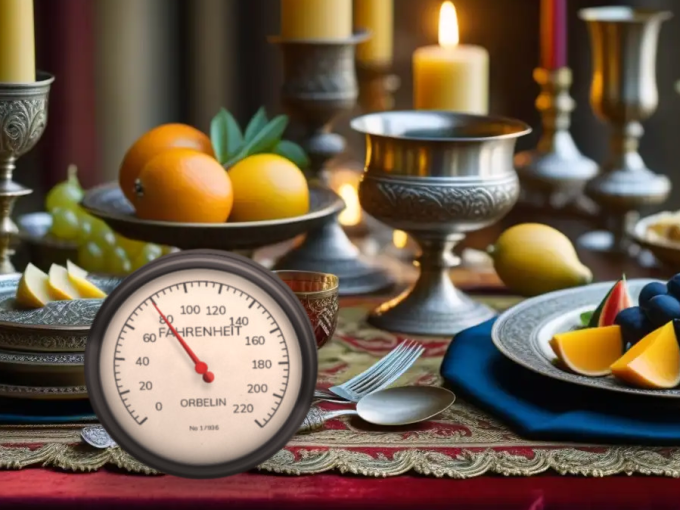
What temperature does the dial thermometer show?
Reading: 80 °F
